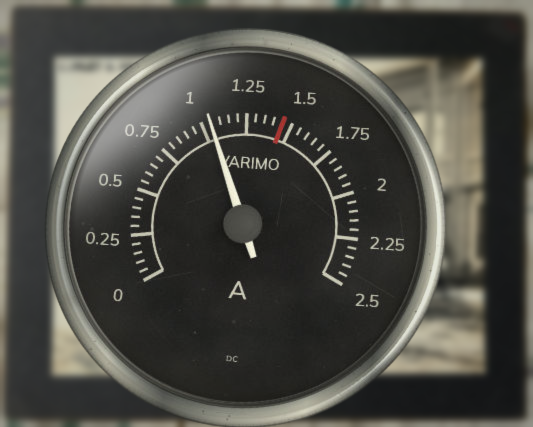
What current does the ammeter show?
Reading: 1.05 A
